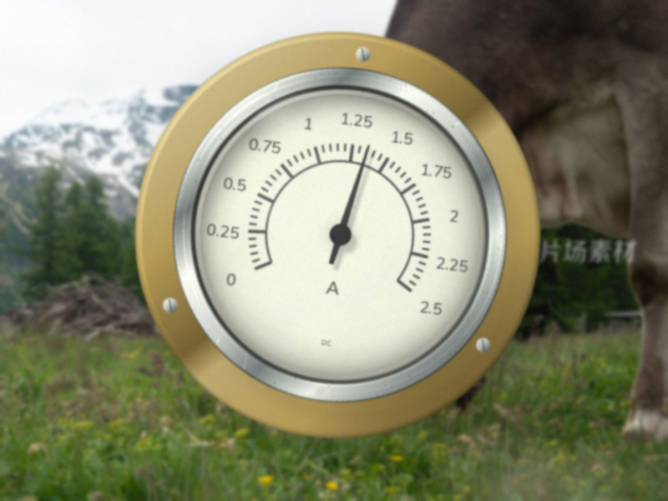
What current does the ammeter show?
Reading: 1.35 A
